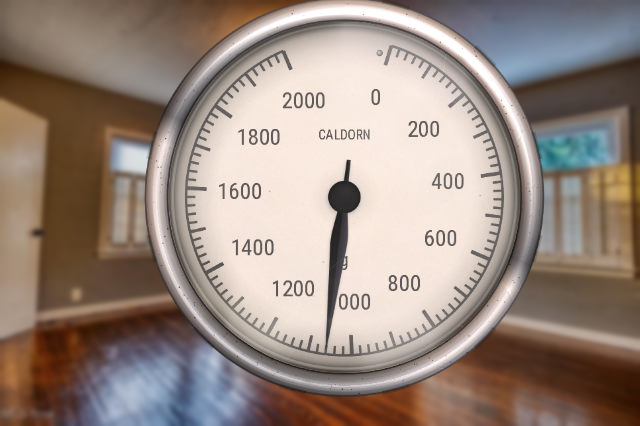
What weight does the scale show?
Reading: 1060 g
